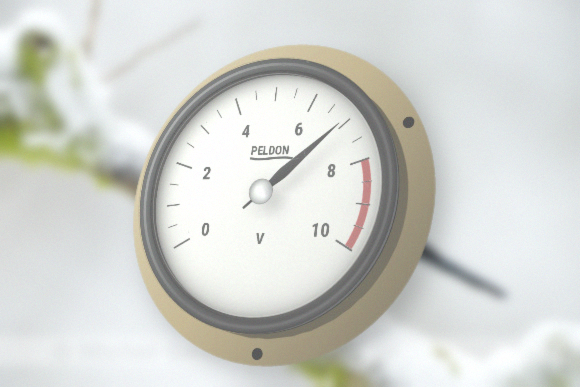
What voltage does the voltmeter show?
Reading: 7 V
